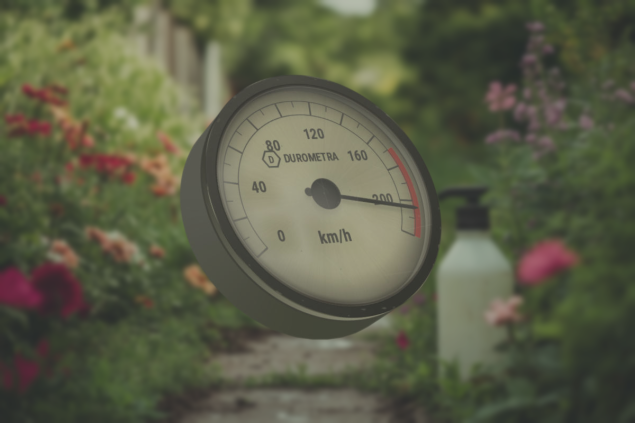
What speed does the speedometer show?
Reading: 205 km/h
